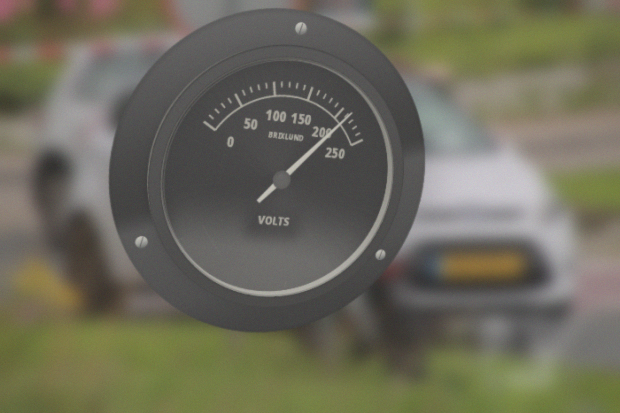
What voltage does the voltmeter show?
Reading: 210 V
